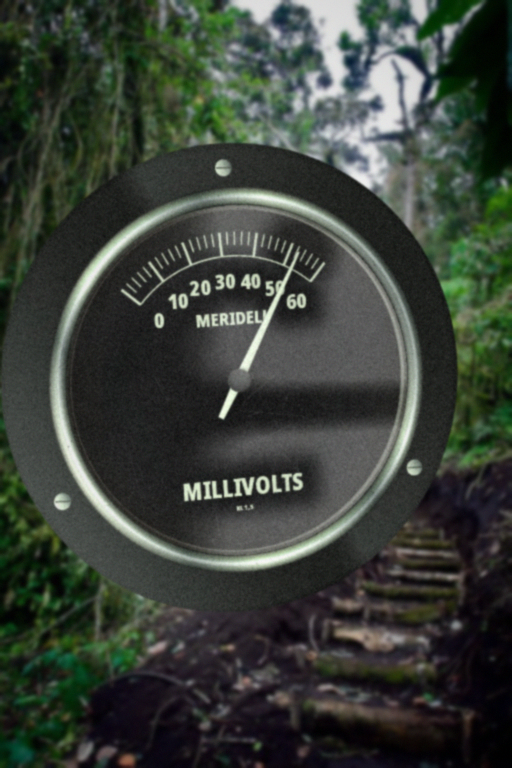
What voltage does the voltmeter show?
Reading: 52 mV
